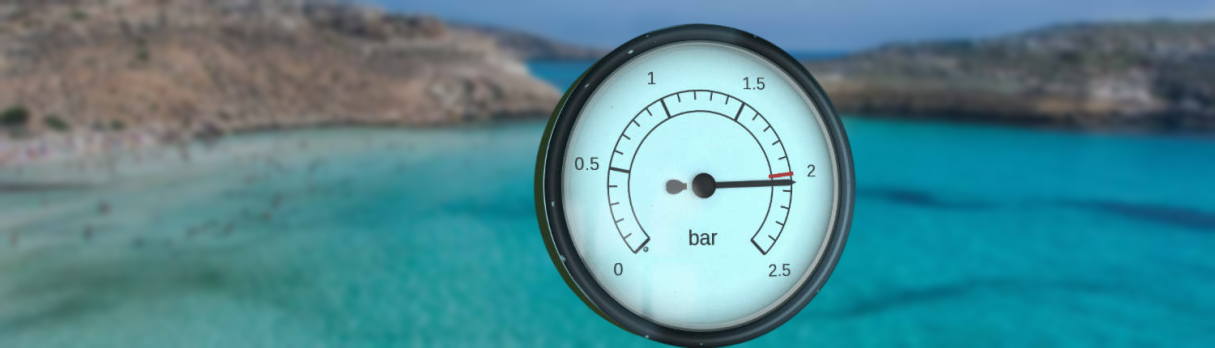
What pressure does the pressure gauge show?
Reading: 2.05 bar
